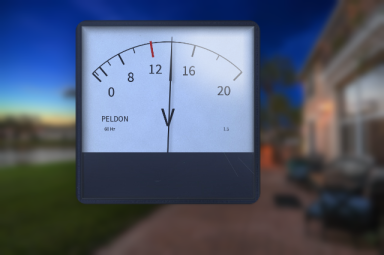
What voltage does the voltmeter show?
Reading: 14 V
